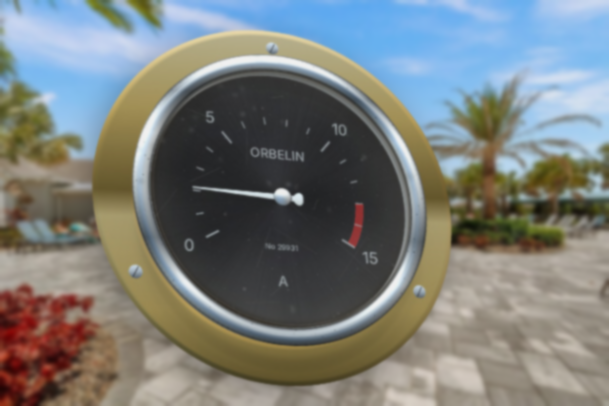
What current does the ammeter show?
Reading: 2 A
